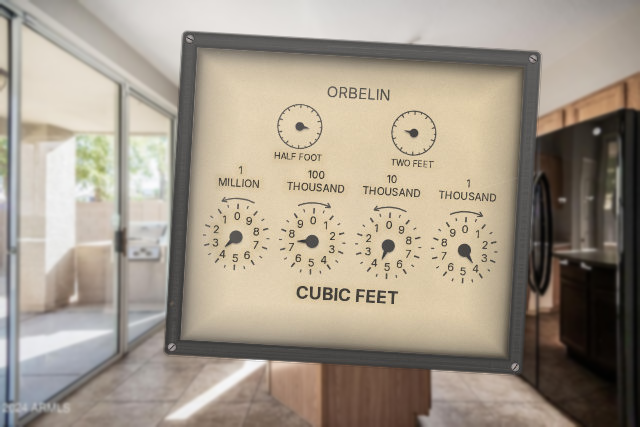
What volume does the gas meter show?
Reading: 374400 ft³
